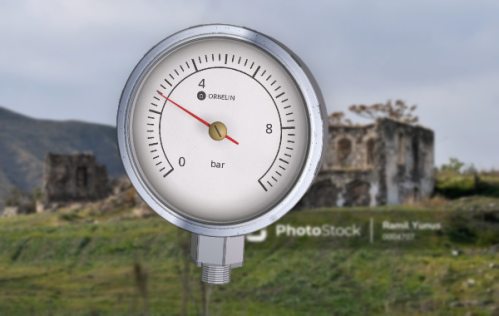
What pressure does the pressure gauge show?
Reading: 2.6 bar
